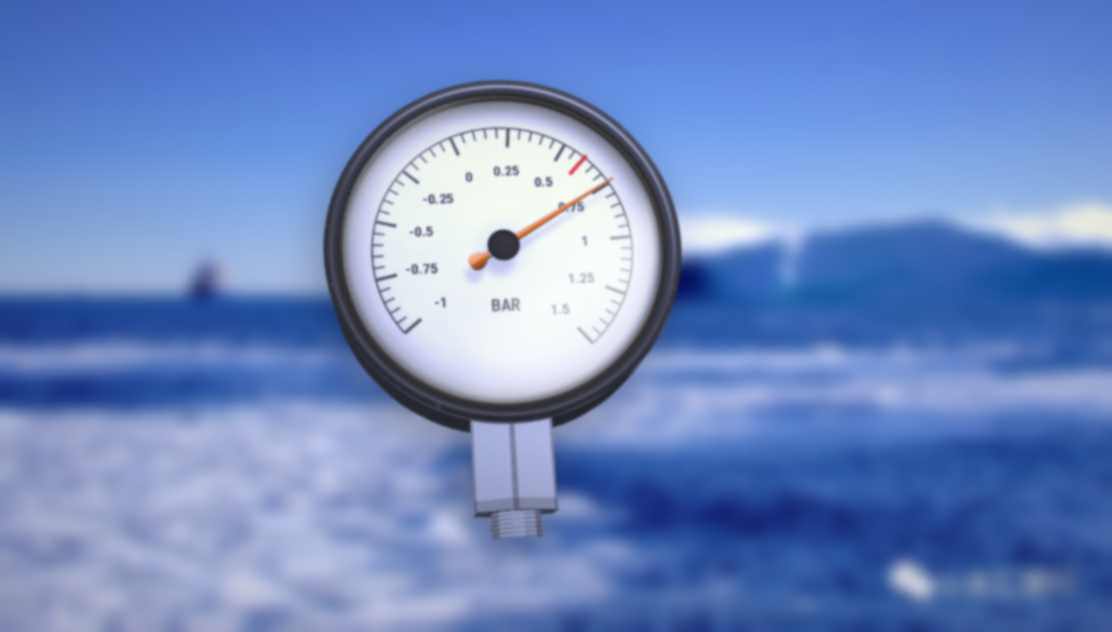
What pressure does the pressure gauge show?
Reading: 0.75 bar
